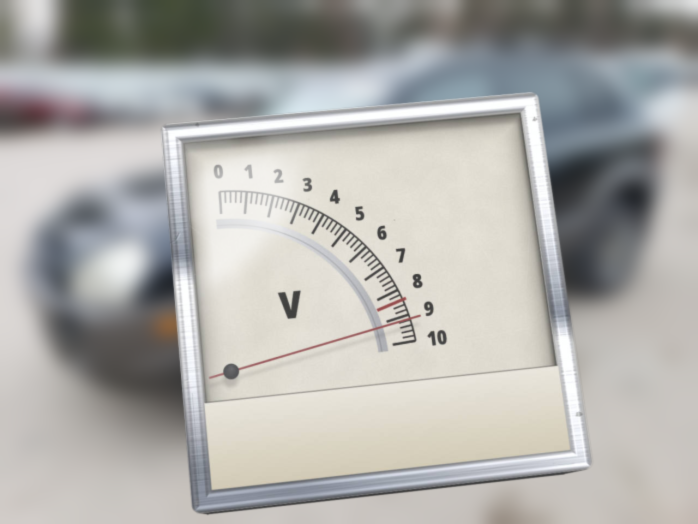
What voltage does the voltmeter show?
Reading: 9.2 V
